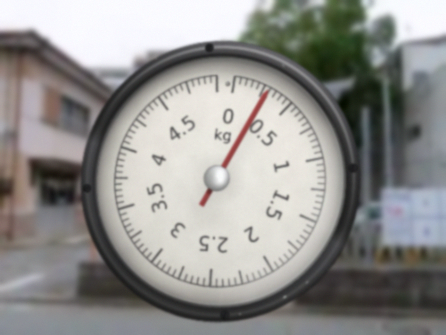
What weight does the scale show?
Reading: 0.3 kg
